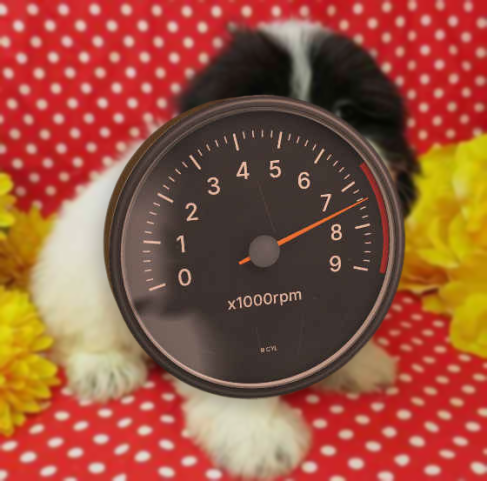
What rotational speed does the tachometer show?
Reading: 7400 rpm
